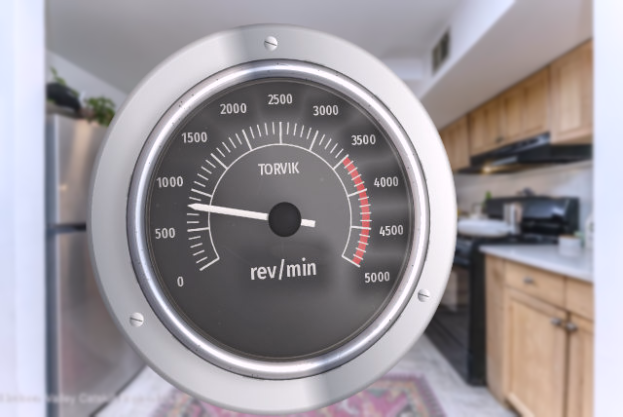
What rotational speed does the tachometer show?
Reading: 800 rpm
